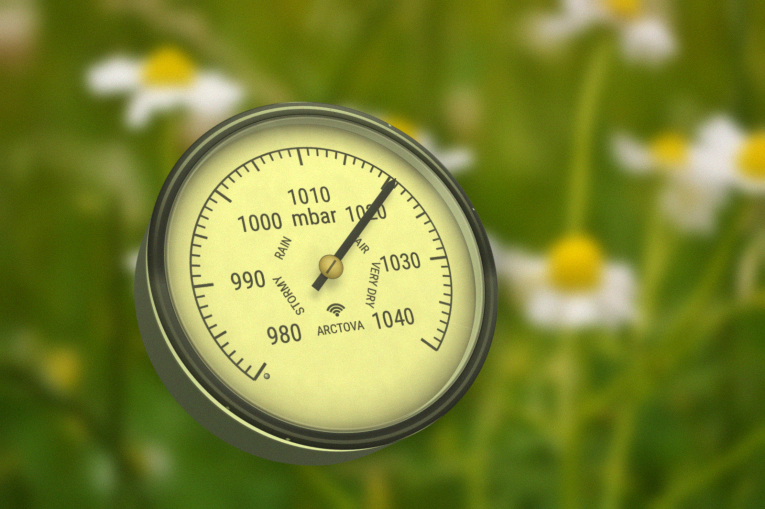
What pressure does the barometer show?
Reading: 1020.5 mbar
